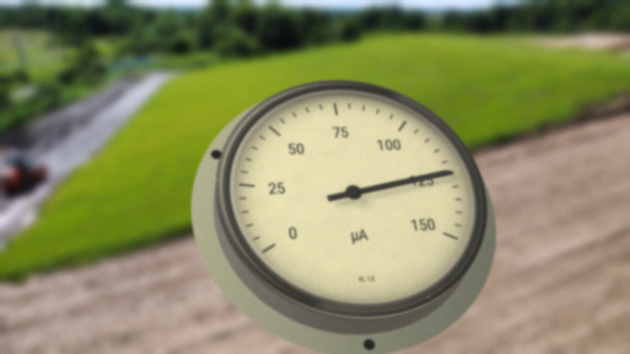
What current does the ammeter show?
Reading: 125 µA
